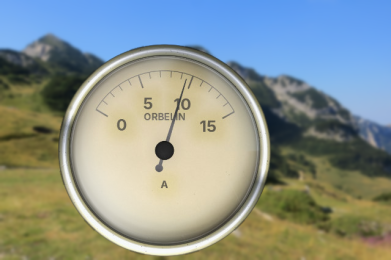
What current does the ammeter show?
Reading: 9.5 A
